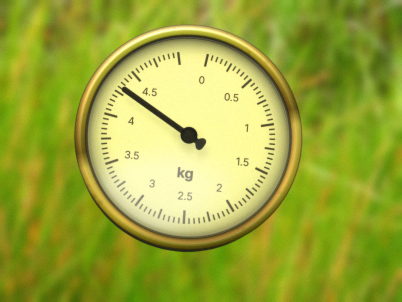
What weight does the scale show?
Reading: 4.3 kg
